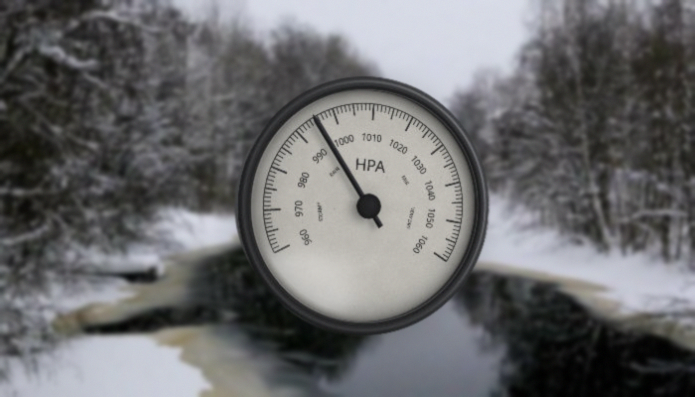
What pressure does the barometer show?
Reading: 995 hPa
